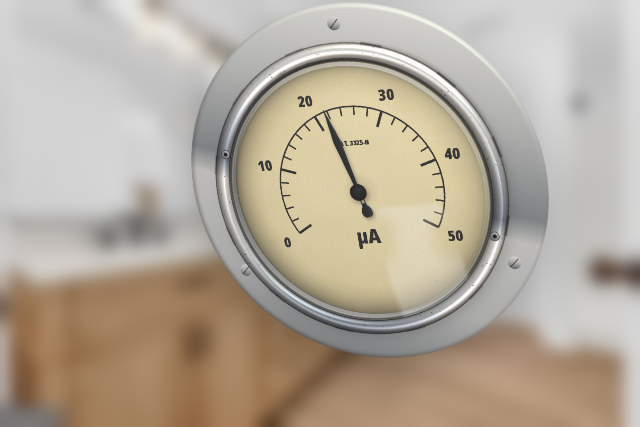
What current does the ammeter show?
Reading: 22 µA
